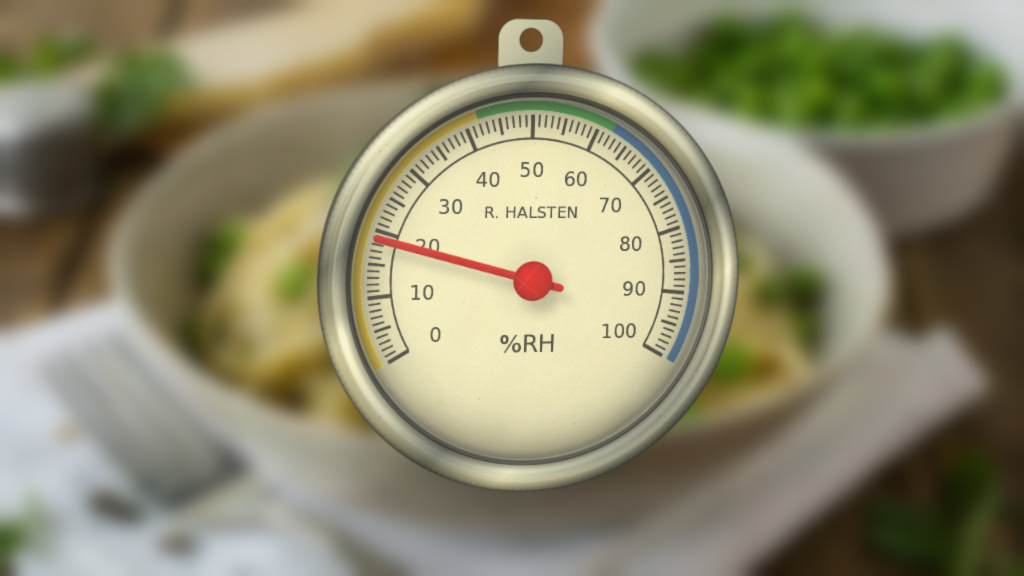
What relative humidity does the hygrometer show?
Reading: 19 %
